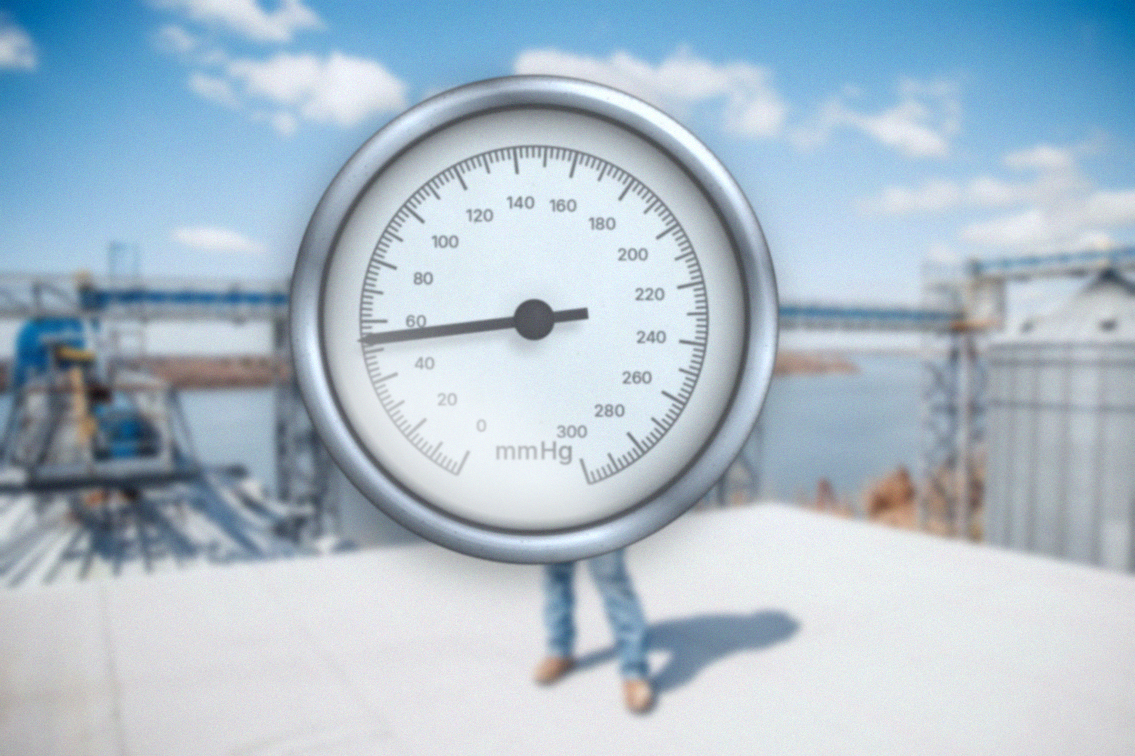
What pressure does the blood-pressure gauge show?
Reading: 54 mmHg
